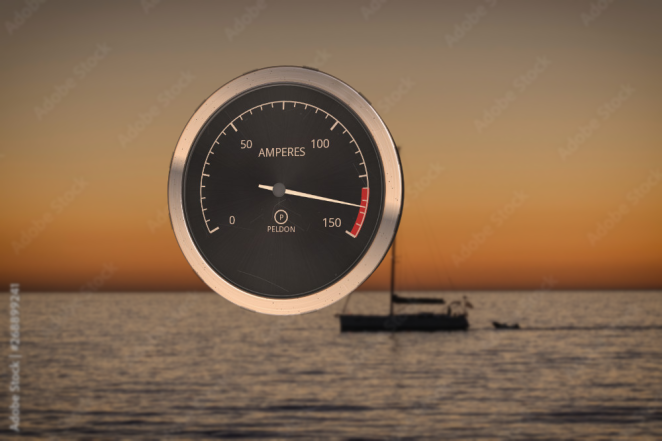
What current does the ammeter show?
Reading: 137.5 A
